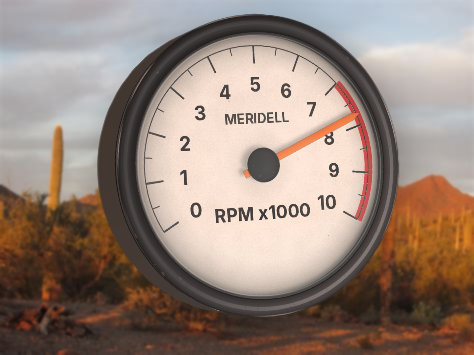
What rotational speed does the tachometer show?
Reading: 7750 rpm
